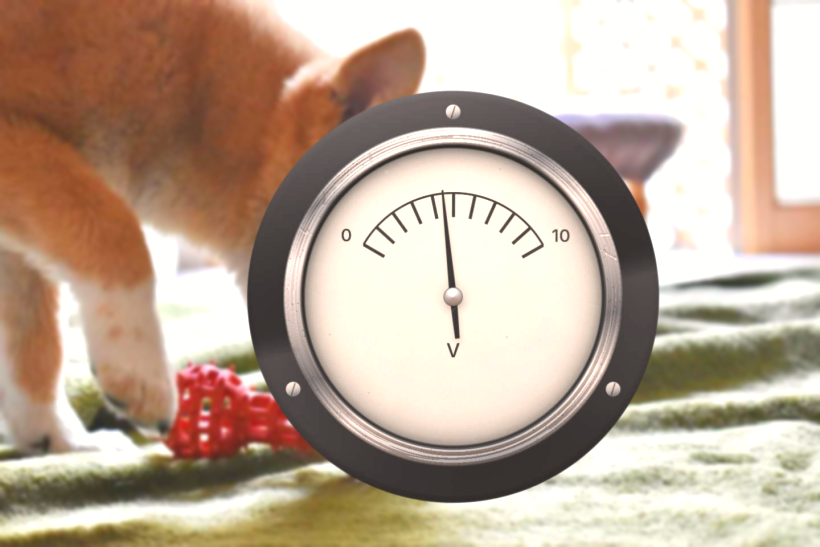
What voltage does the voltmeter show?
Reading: 4.5 V
